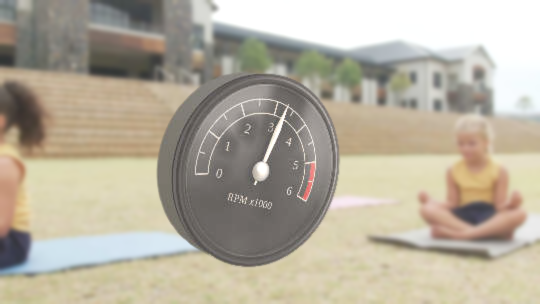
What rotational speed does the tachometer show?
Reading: 3250 rpm
